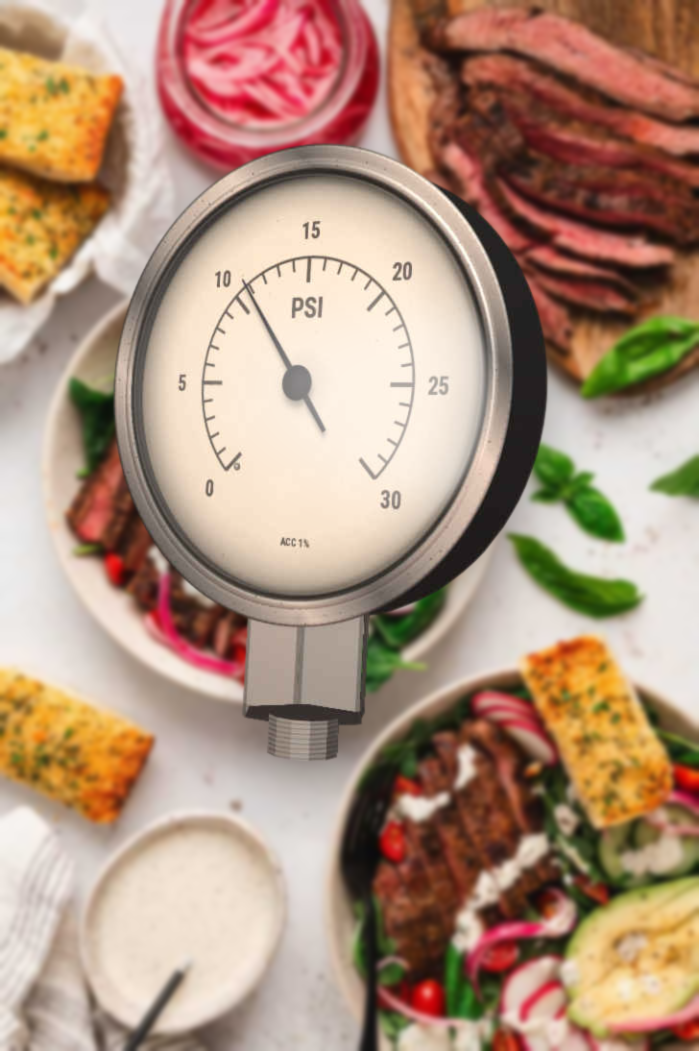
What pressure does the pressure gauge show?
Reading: 11 psi
